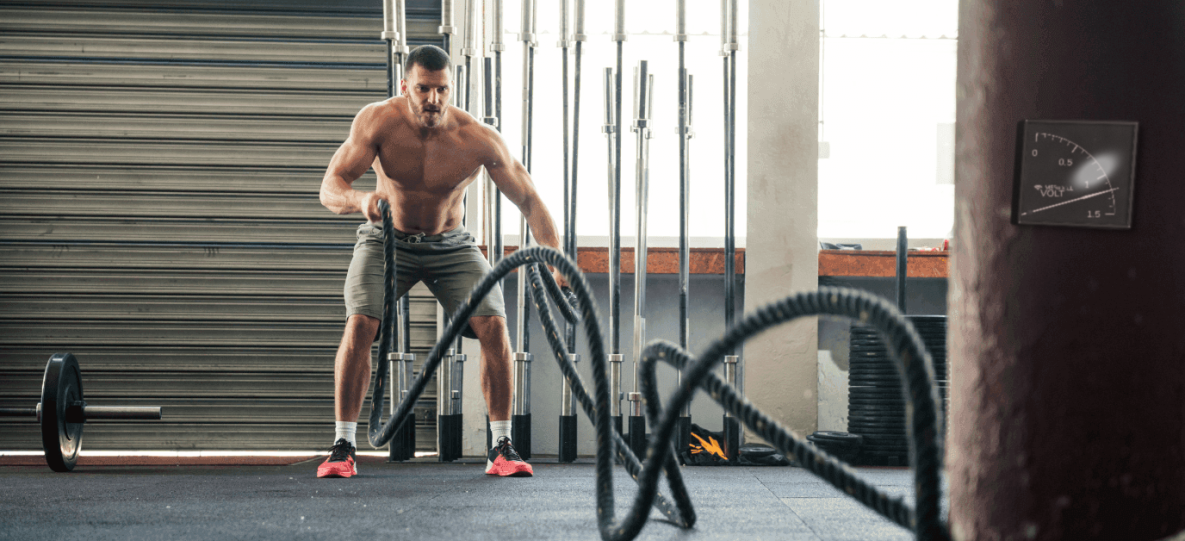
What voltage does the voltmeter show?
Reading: 1.2 V
